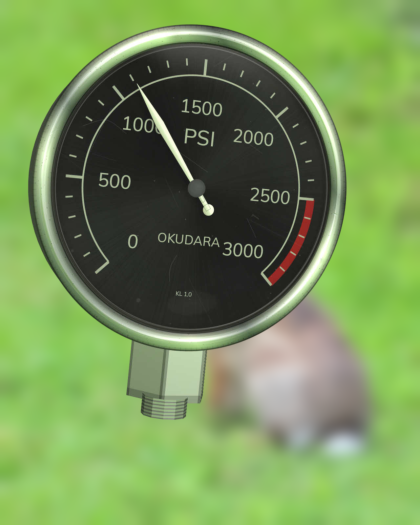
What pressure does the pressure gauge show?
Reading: 1100 psi
